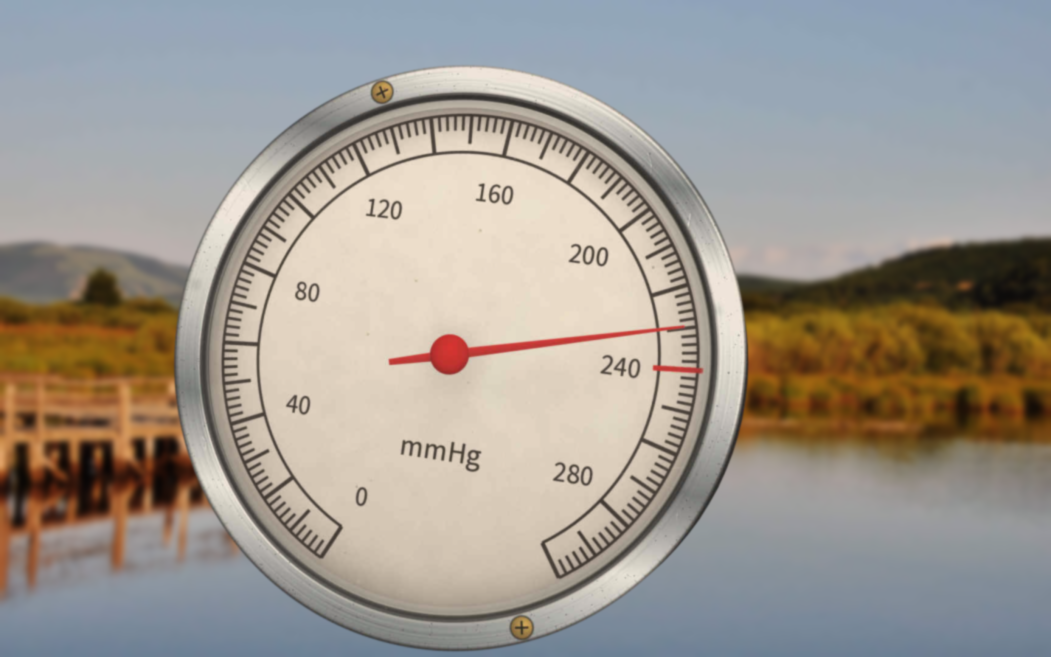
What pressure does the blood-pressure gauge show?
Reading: 230 mmHg
